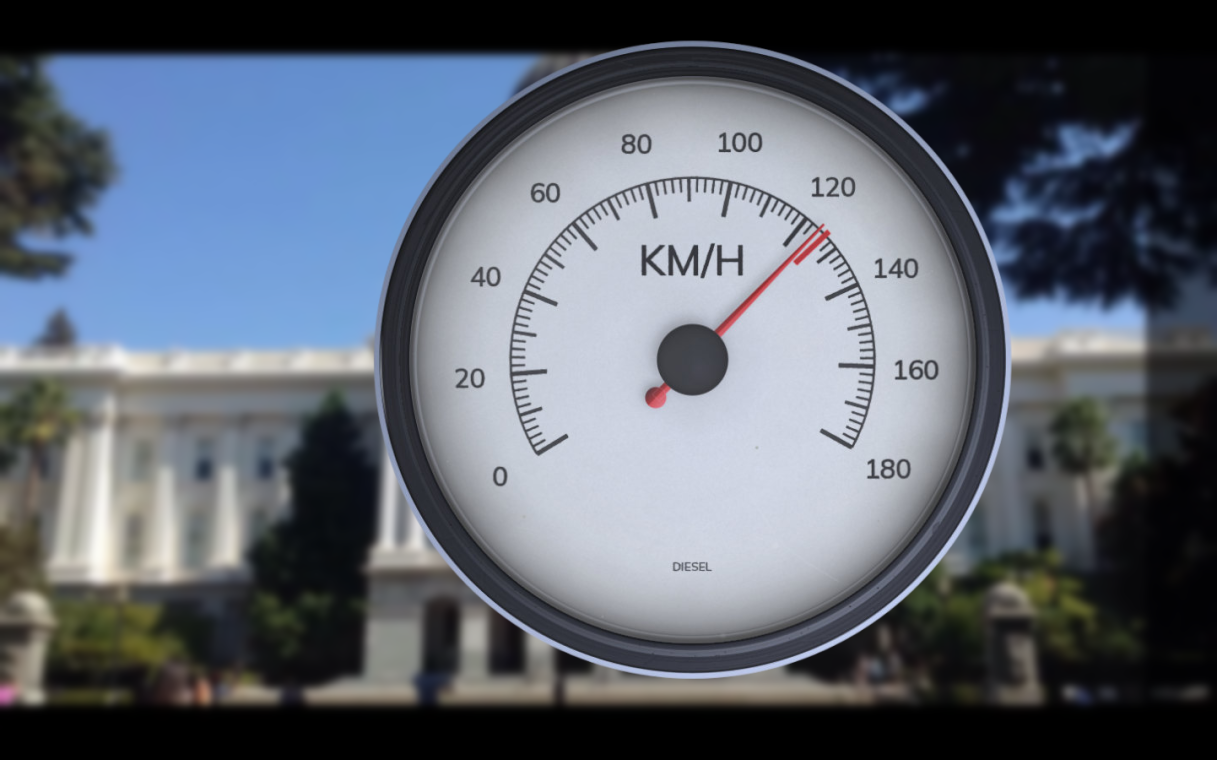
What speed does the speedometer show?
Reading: 124 km/h
